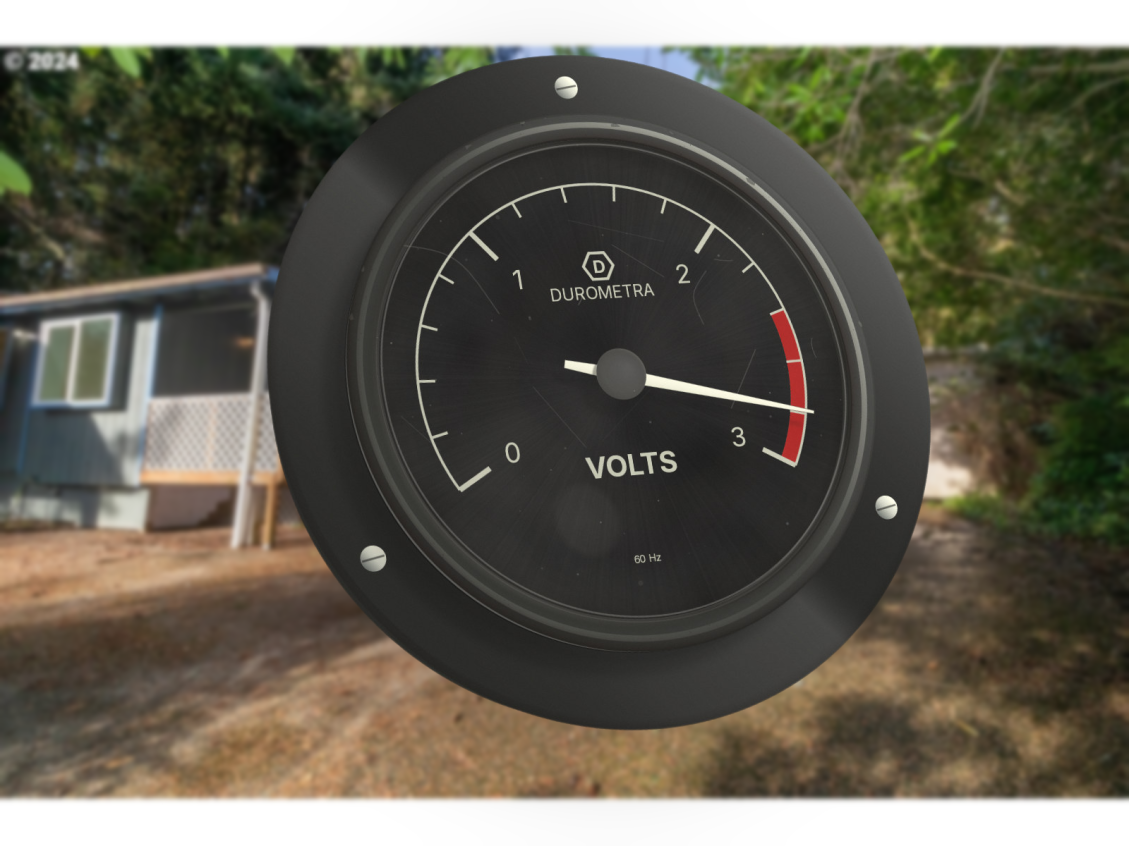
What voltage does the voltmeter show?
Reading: 2.8 V
